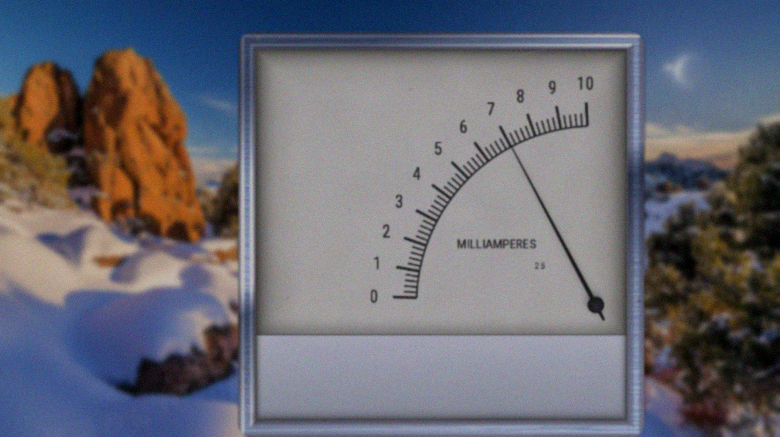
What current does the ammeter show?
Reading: 7 mA
